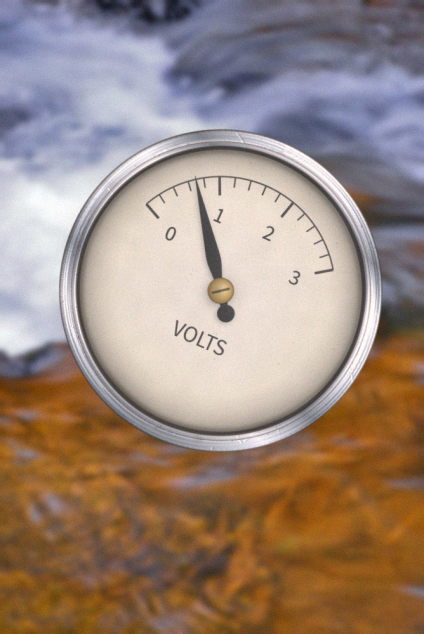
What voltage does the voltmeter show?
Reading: 0.7 V
